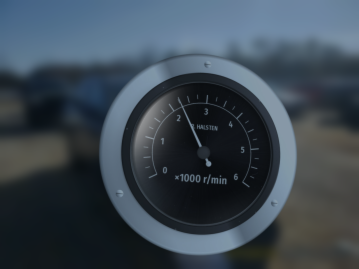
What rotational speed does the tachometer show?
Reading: 2250 rpm
